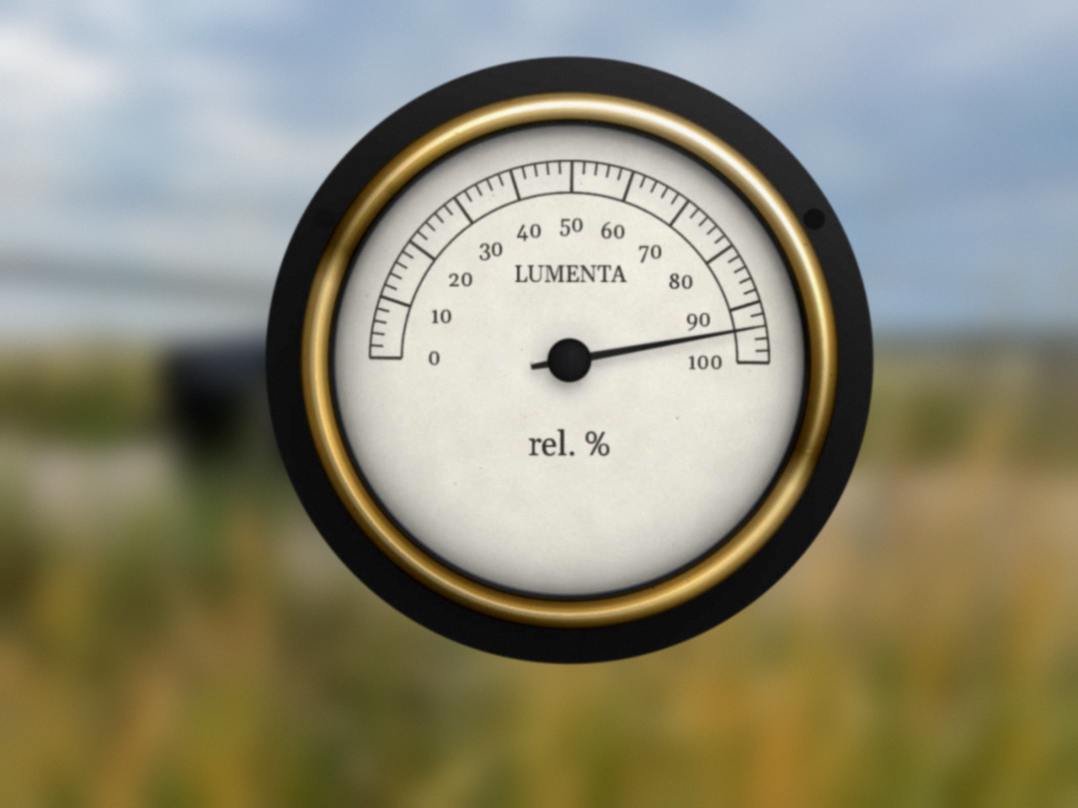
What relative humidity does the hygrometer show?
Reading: 94 %
